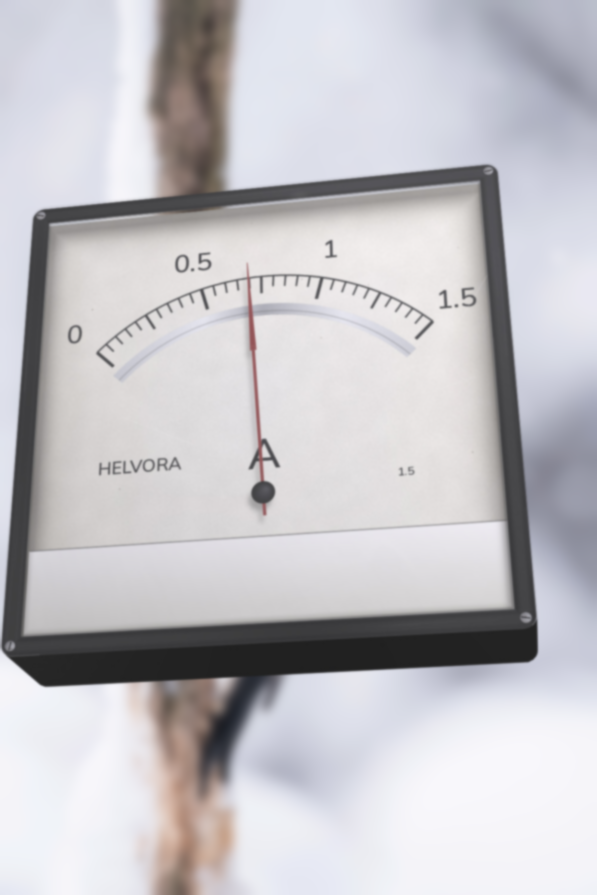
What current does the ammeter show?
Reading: 0.7 A
